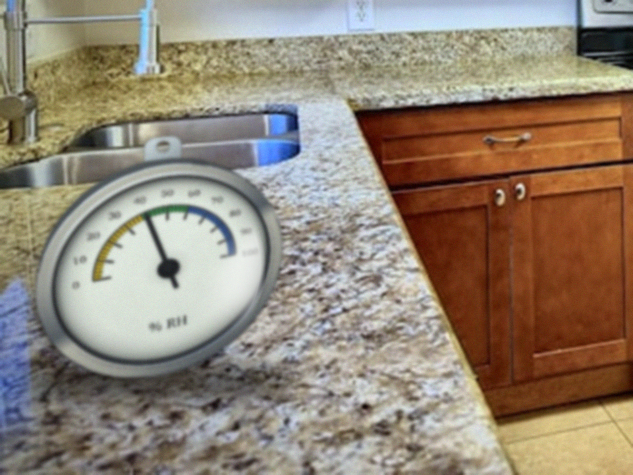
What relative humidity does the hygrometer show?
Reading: 40 %
